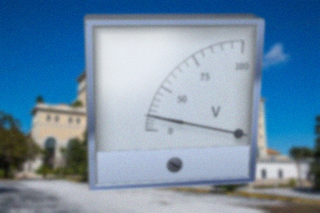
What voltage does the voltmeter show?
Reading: 25 V
